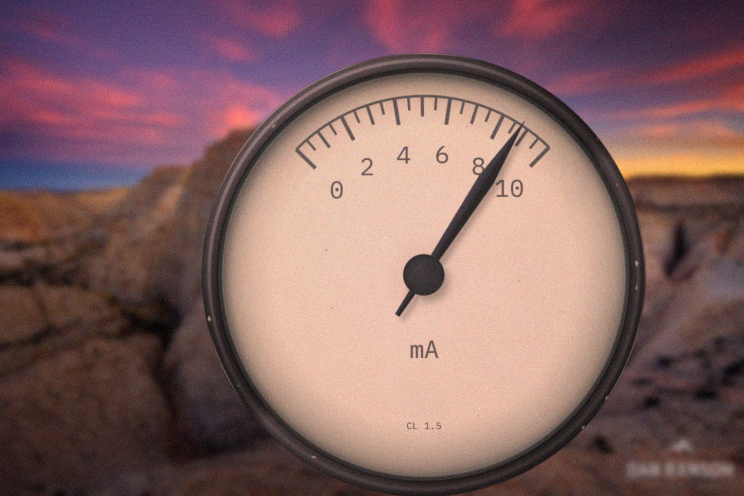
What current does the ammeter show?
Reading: 8.75 mA
